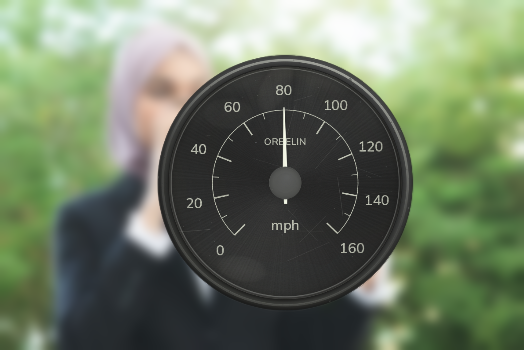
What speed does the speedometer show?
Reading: 80 mph
